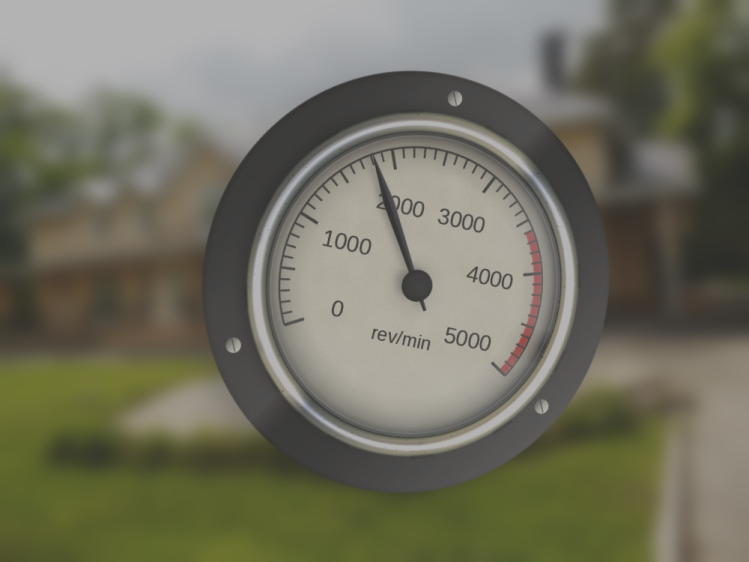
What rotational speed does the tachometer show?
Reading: 1800 rpm
